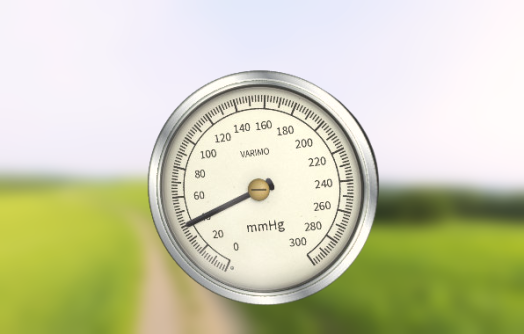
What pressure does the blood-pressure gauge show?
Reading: 40 mmHg
